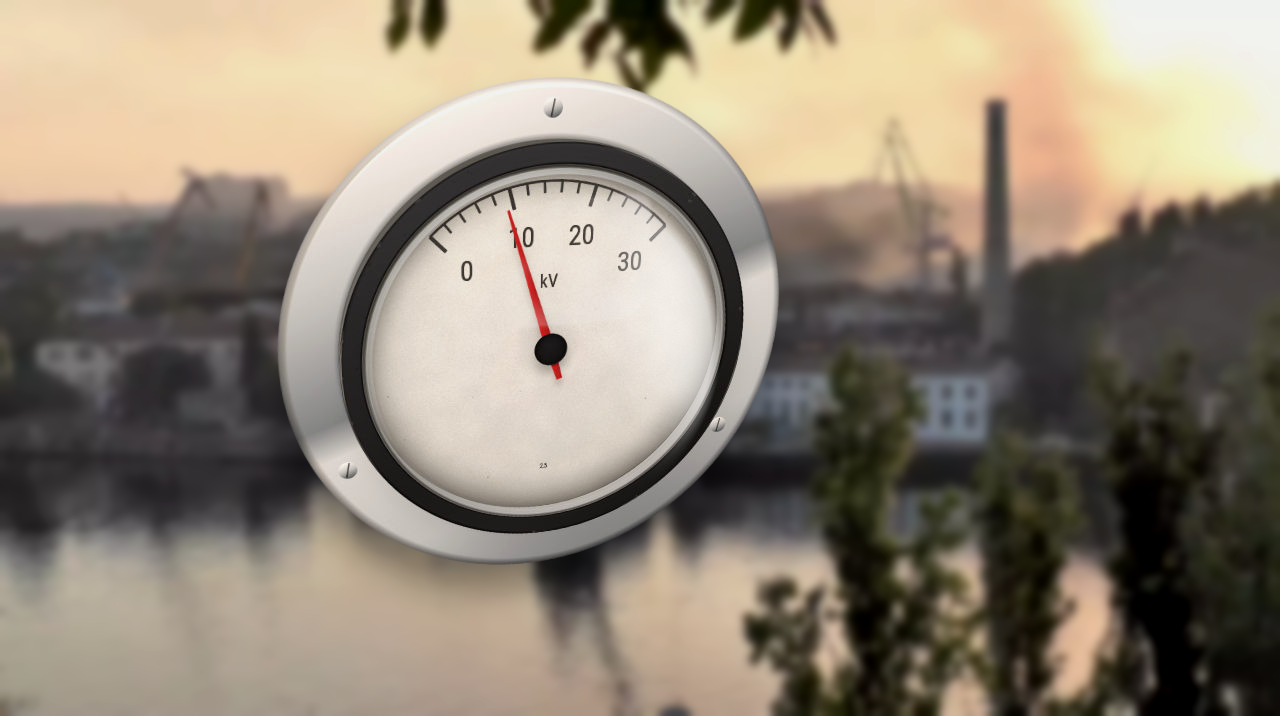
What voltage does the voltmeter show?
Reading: 9 kV
